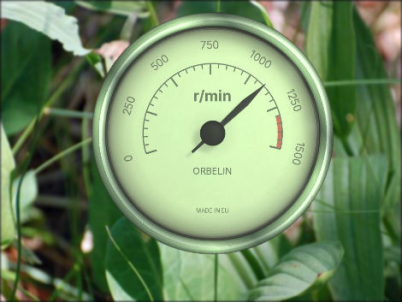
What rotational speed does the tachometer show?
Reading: 1100 rpm
